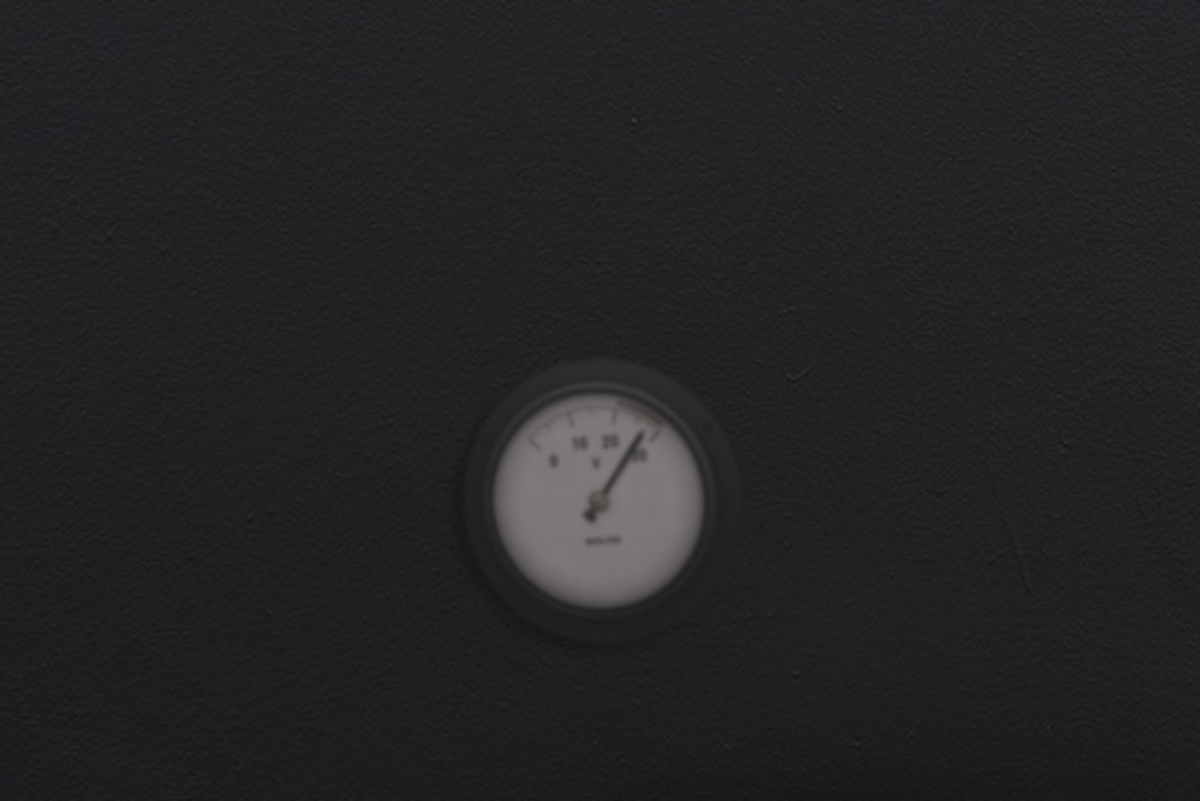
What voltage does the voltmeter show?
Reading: 27.5 V
